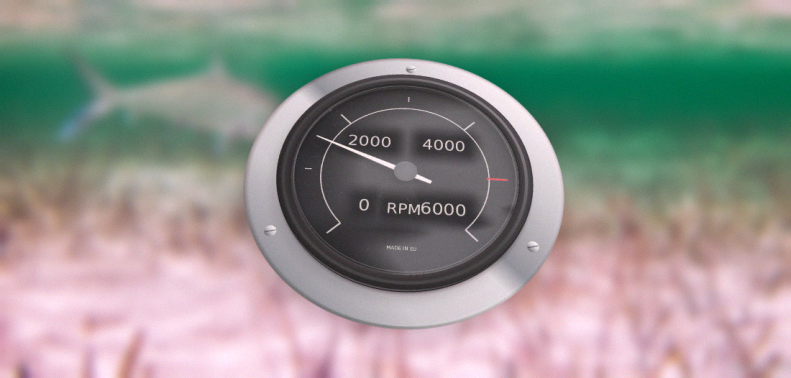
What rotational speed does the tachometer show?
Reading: 1500 rpm
